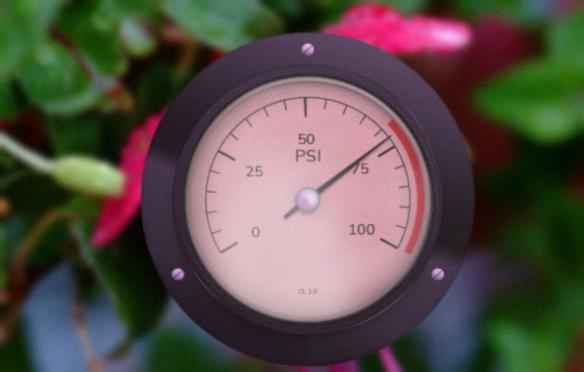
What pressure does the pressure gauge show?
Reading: 72.5 psi
